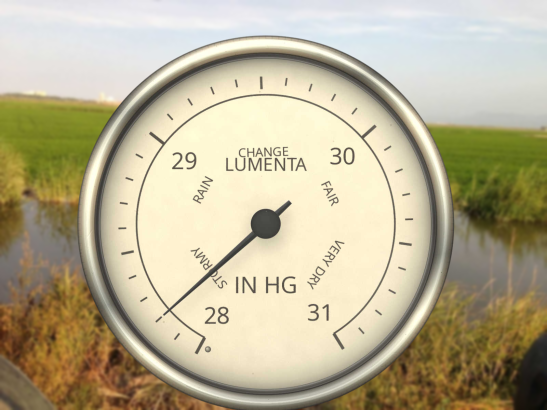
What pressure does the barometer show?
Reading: 28.2 inHg
